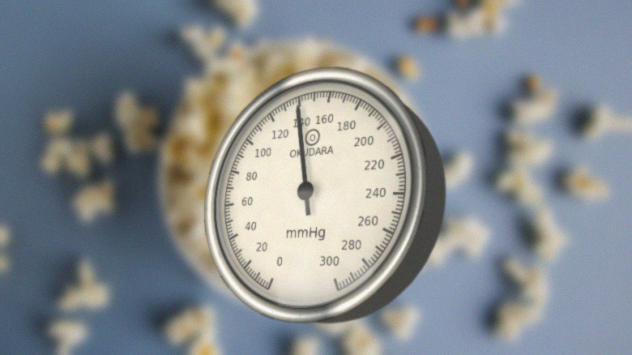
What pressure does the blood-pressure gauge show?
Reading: 140 mmHg
